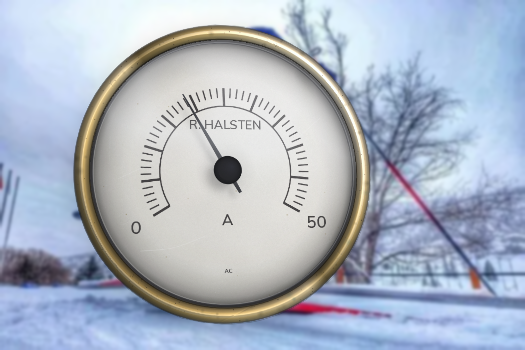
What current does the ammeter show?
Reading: 19 A
